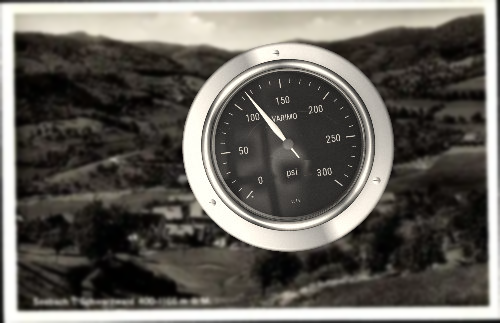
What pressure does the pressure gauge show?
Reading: 115 psi
